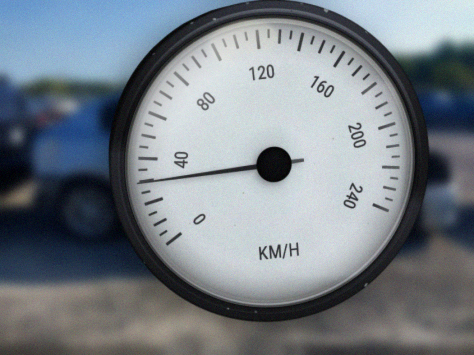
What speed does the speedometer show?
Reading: 30 km/h
